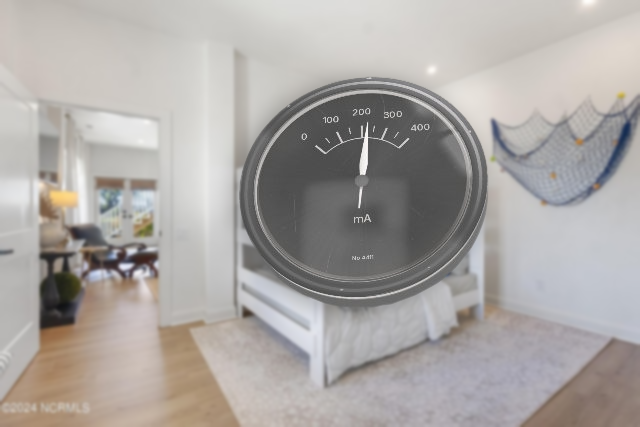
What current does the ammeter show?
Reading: 225 mA
